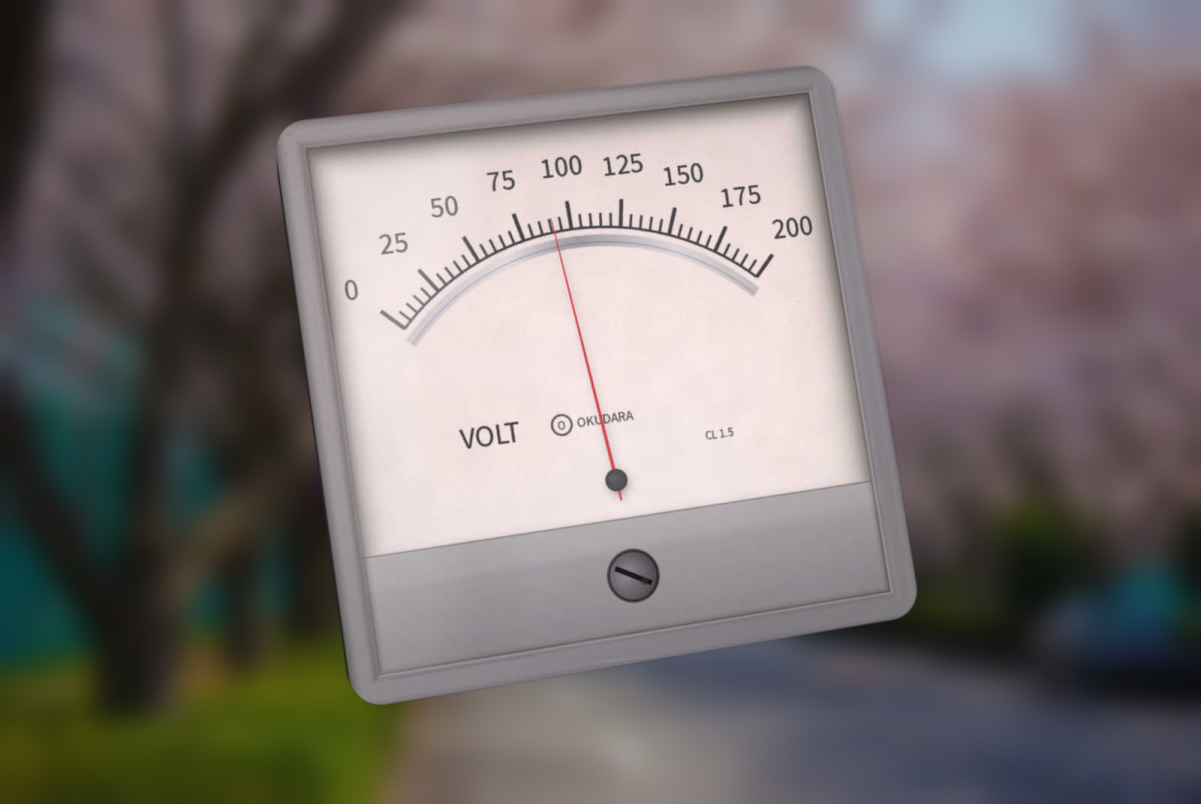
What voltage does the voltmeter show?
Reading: 90 V
